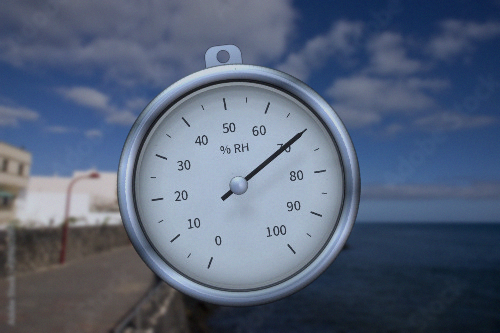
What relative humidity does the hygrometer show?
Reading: 70 %
